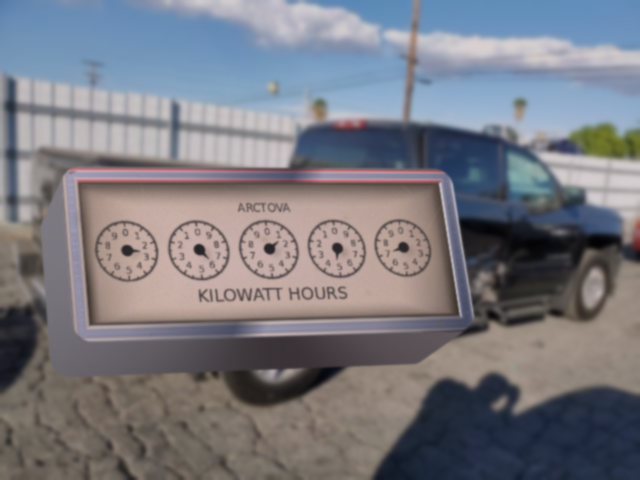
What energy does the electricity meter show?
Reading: 26147 kWh
